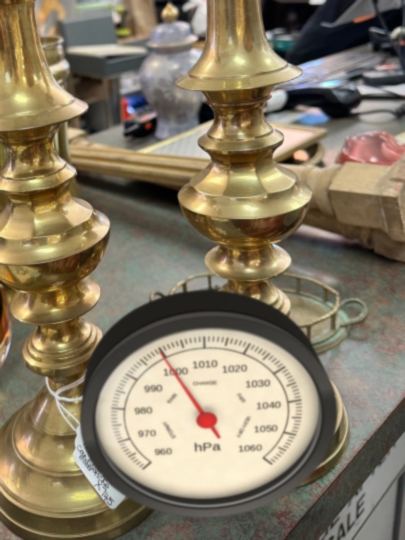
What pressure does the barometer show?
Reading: 1000 hPa
